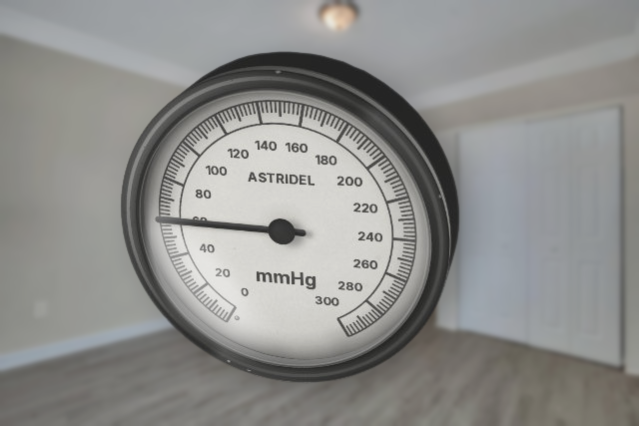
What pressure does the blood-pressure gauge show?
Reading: 60 mmHg
